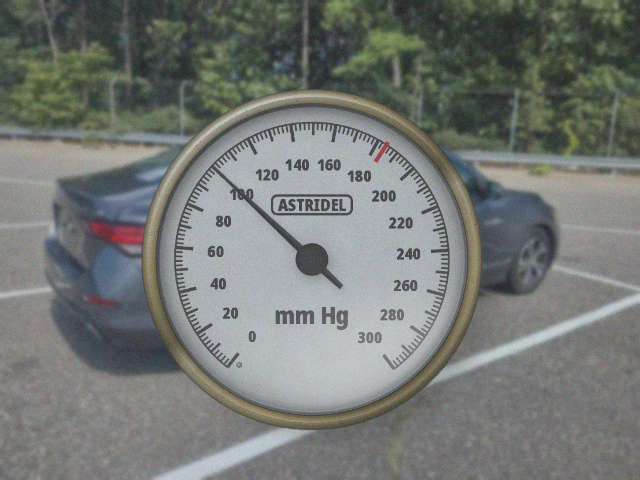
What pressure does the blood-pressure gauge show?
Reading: 100 mmHg
